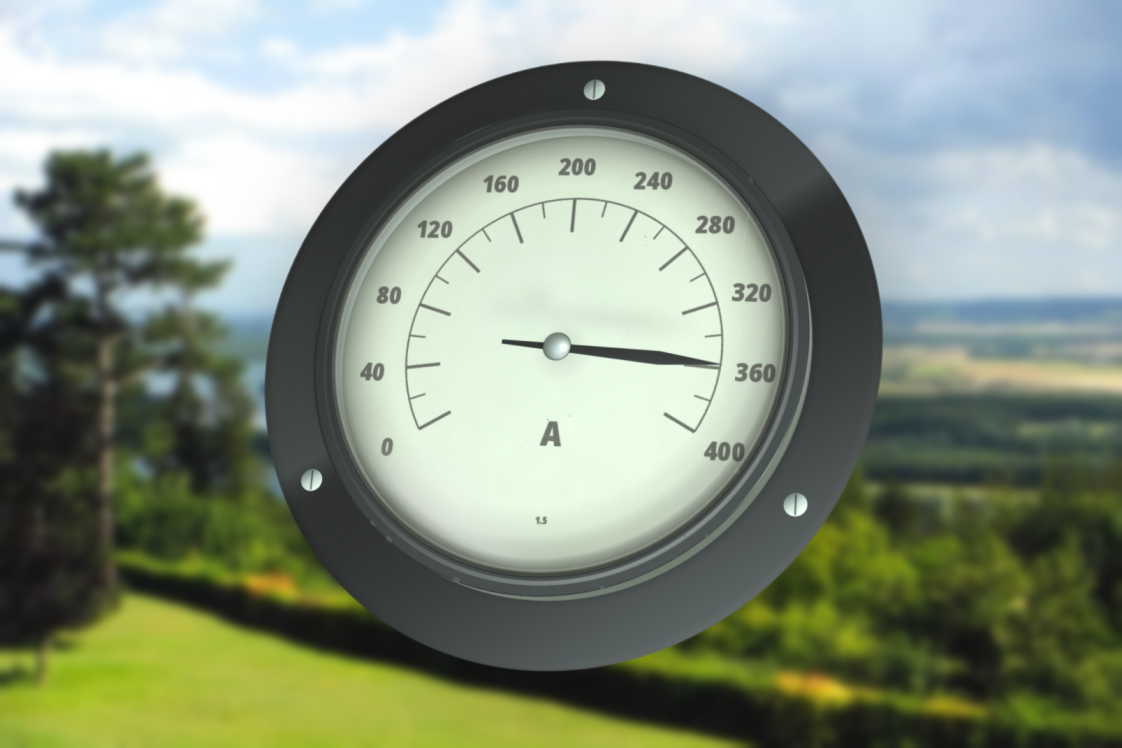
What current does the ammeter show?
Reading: 360 A
